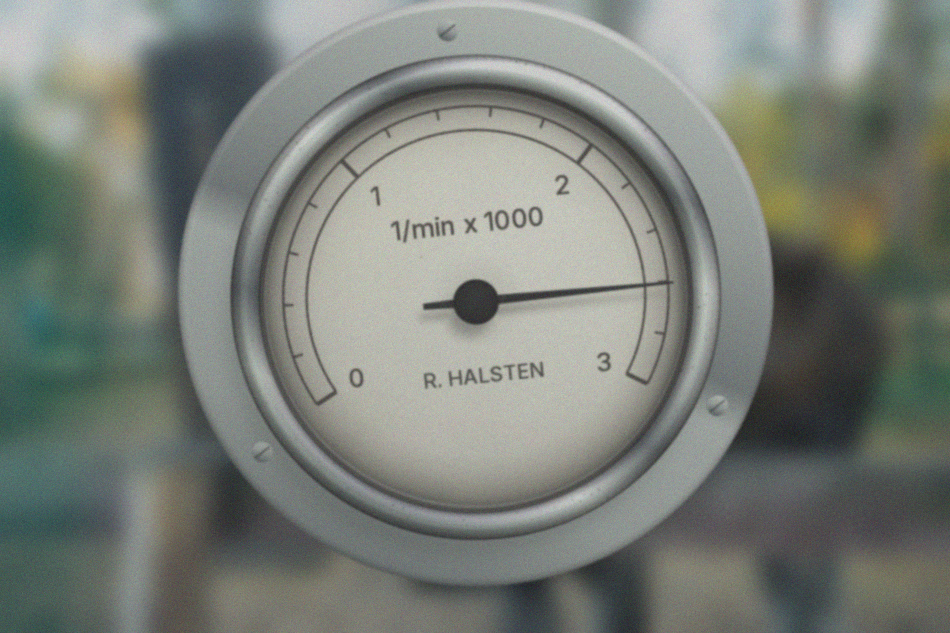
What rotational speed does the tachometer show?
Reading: 2600 rpm
